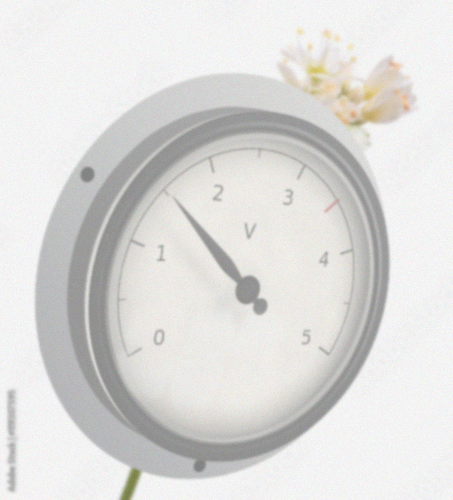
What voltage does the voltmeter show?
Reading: 1.5 V
